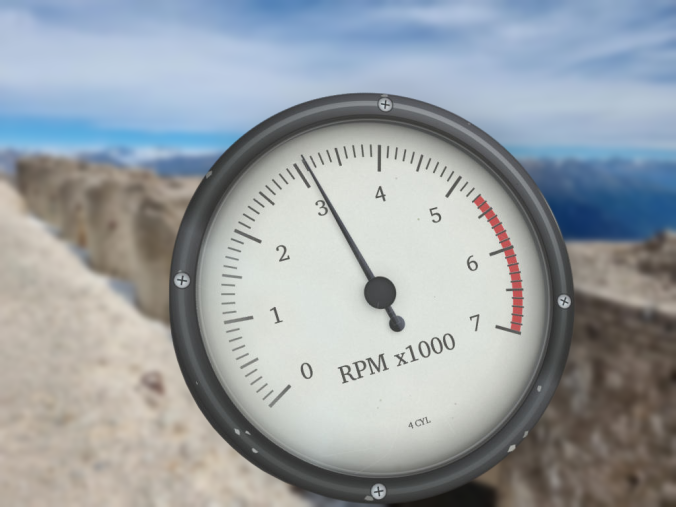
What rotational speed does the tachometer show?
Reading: 3100 rpm
